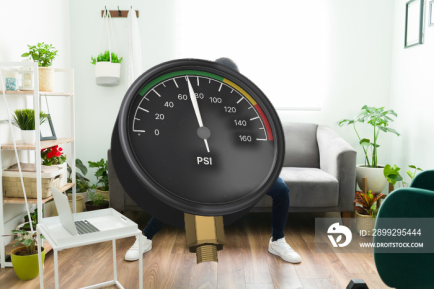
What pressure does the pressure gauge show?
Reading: 70 psi
